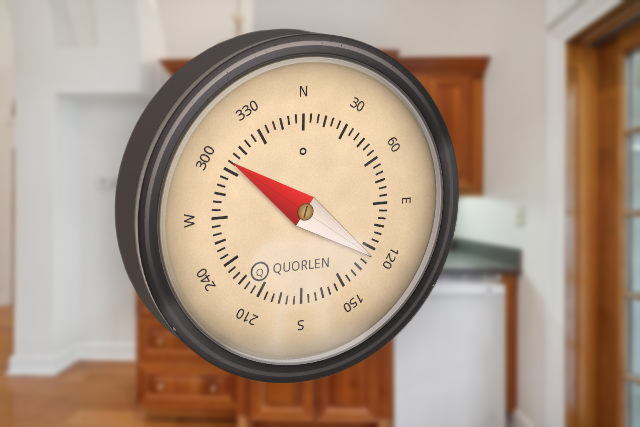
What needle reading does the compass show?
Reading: 305 °
